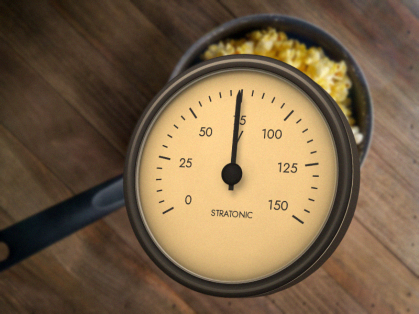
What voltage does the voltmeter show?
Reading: 75 V
